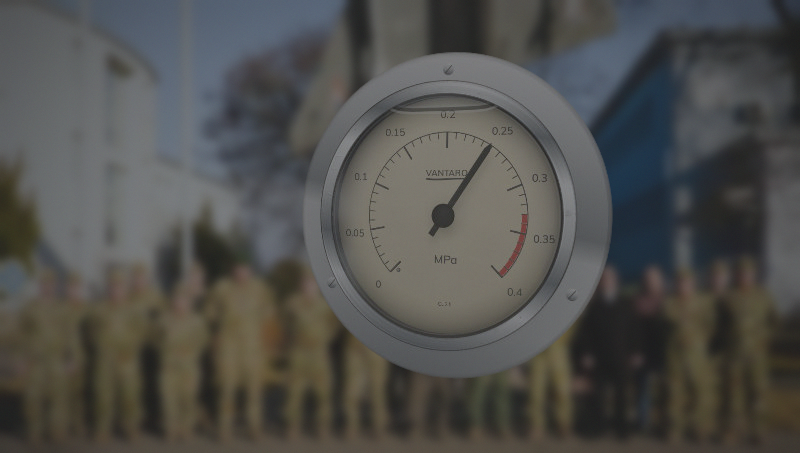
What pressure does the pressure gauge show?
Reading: 0.25 MPa
